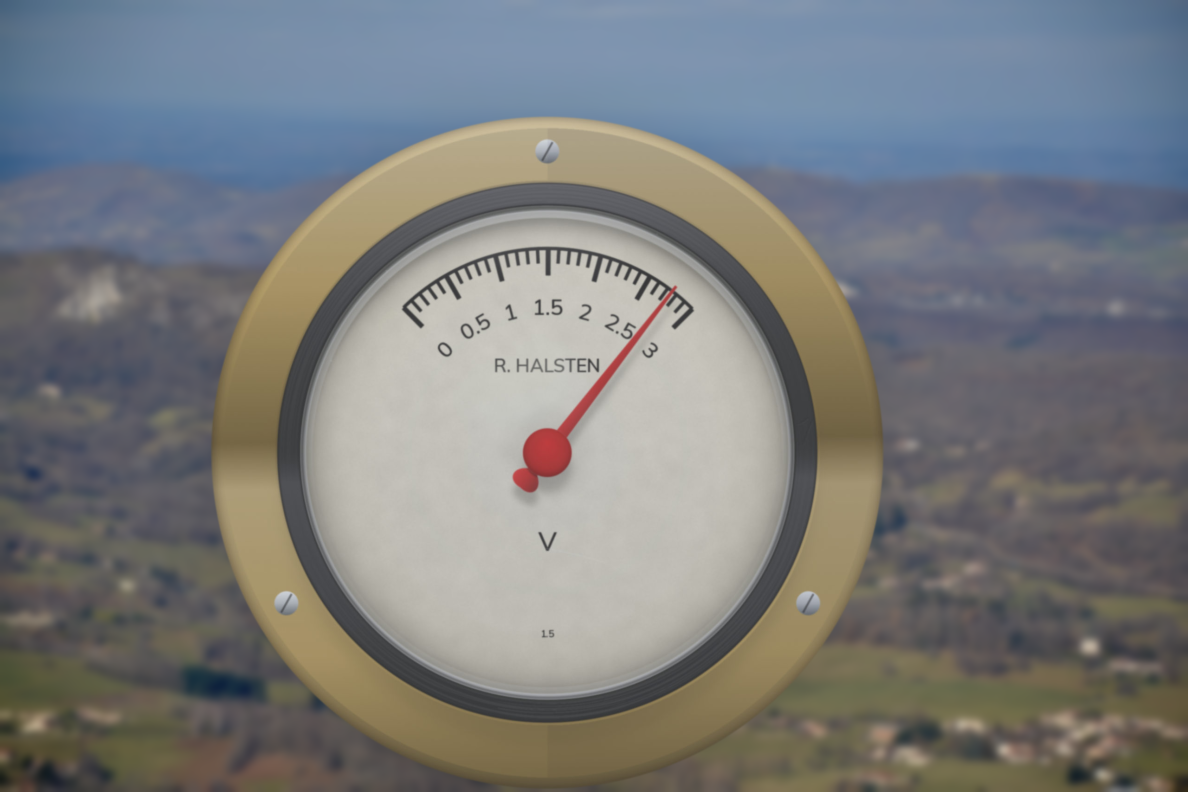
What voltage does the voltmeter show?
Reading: 2.75 V
